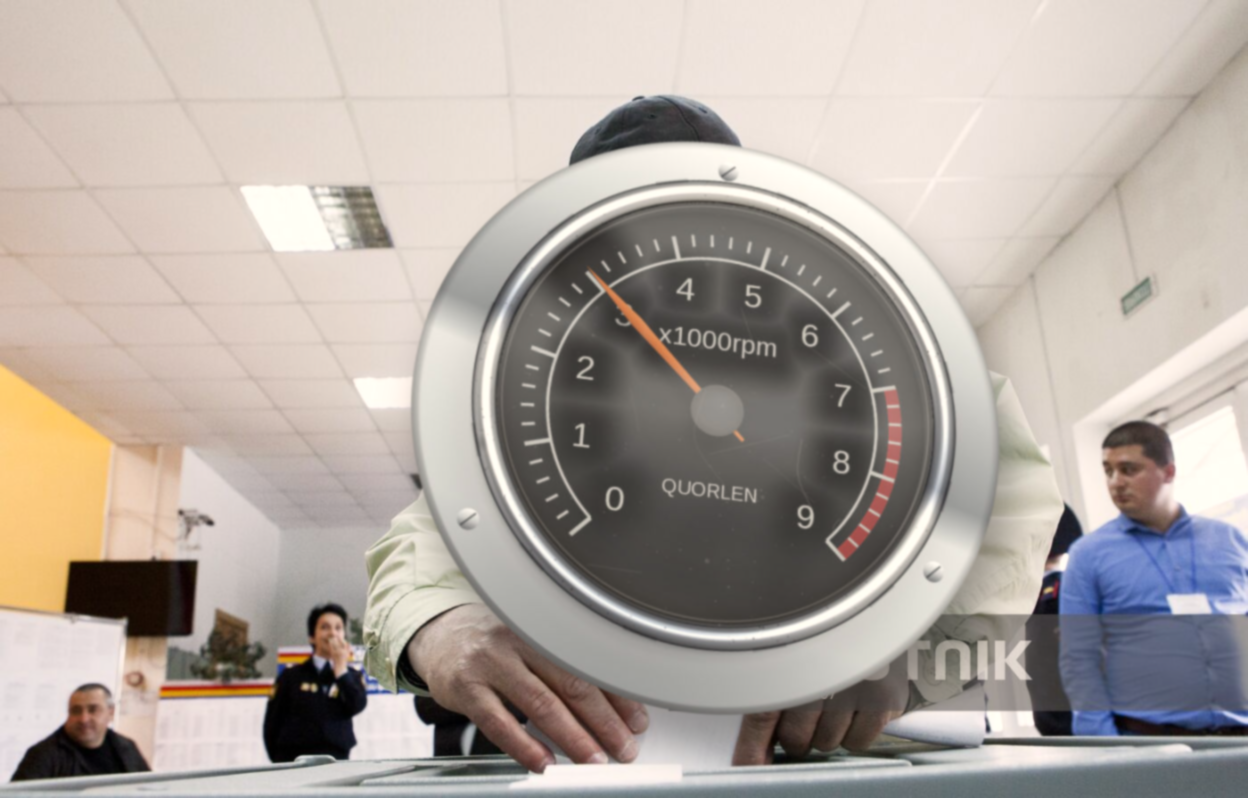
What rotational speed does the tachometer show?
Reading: 3000 rpm
